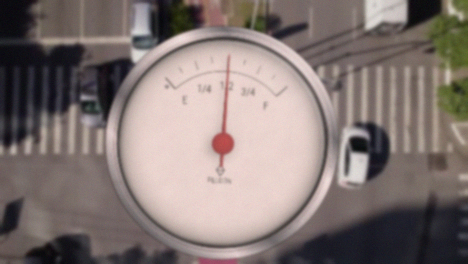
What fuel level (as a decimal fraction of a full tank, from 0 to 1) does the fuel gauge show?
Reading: 0.5
